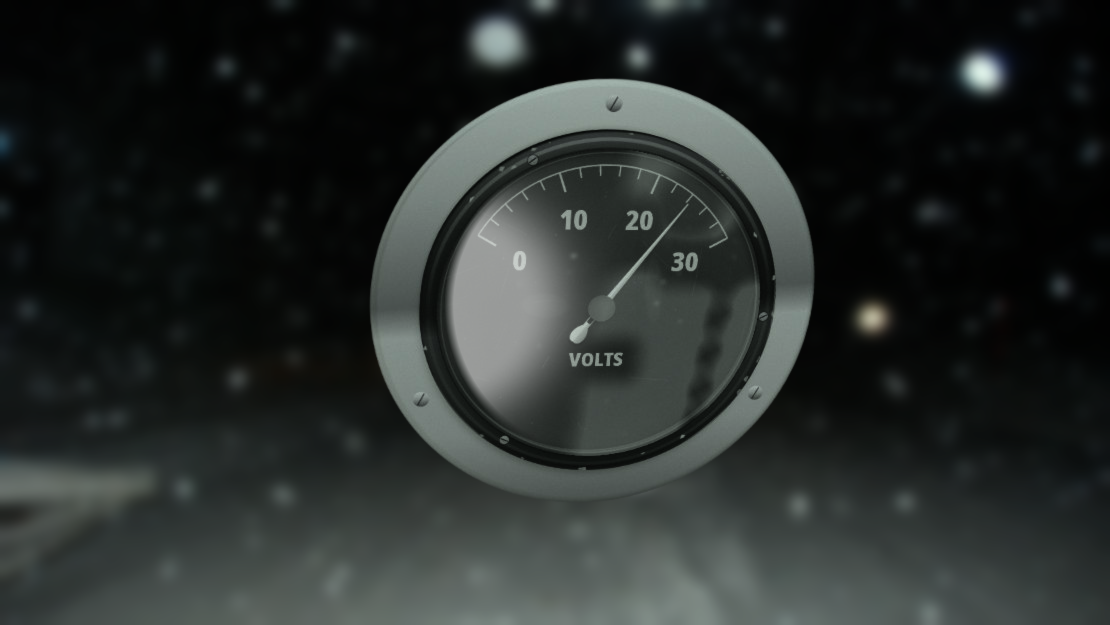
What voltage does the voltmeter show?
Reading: 24 V
